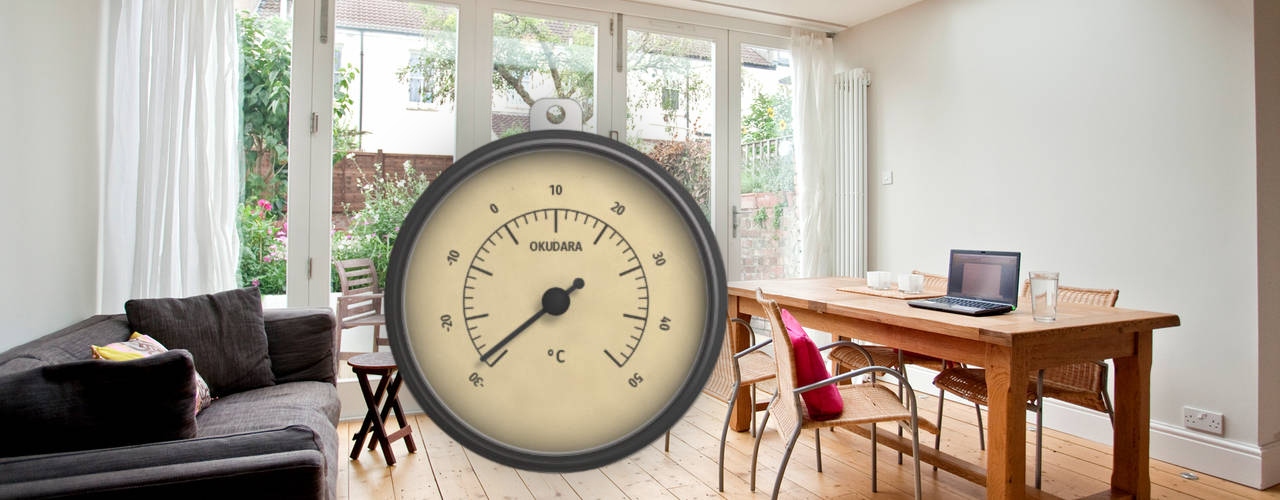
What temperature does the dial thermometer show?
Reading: -28 °C
